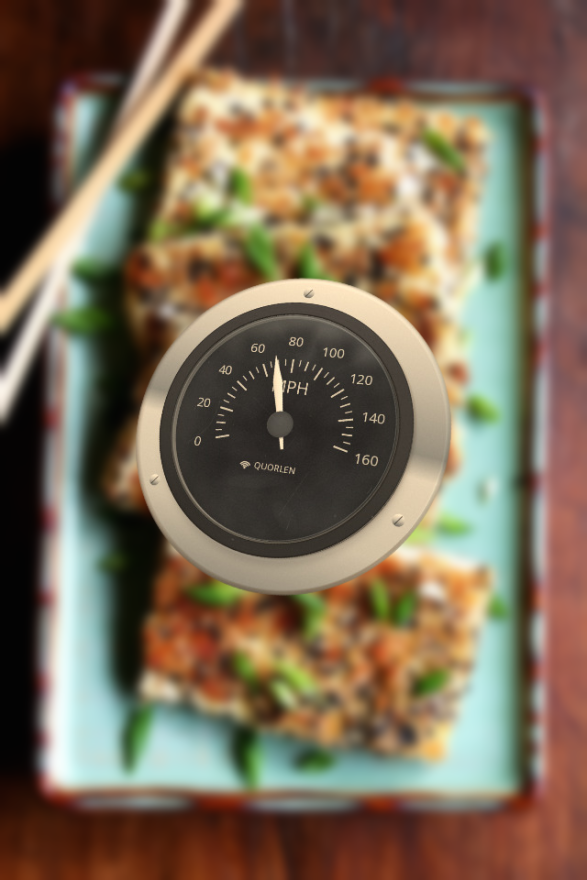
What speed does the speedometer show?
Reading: 70 mph
